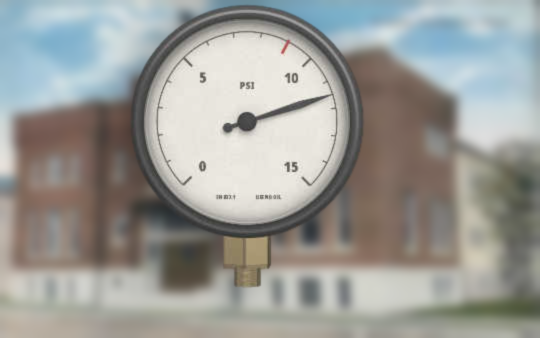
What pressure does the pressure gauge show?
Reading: 11.5 psi
